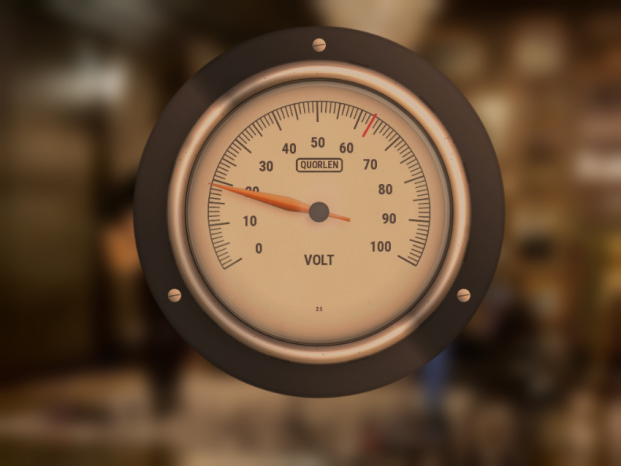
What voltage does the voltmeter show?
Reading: 19 V
